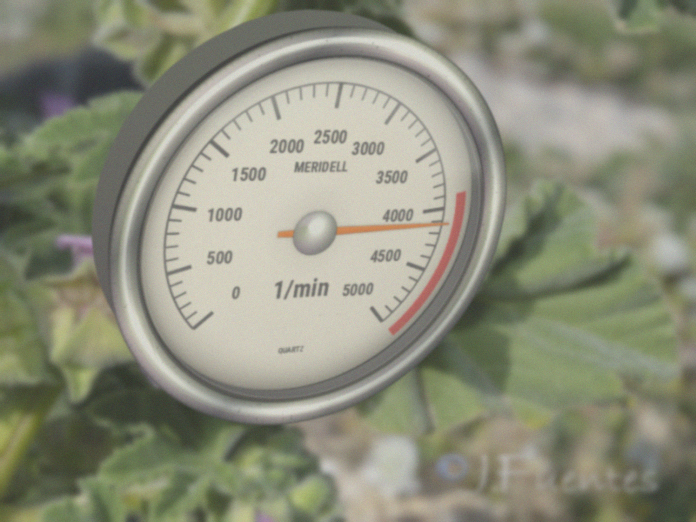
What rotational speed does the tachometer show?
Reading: 4100 rpm
